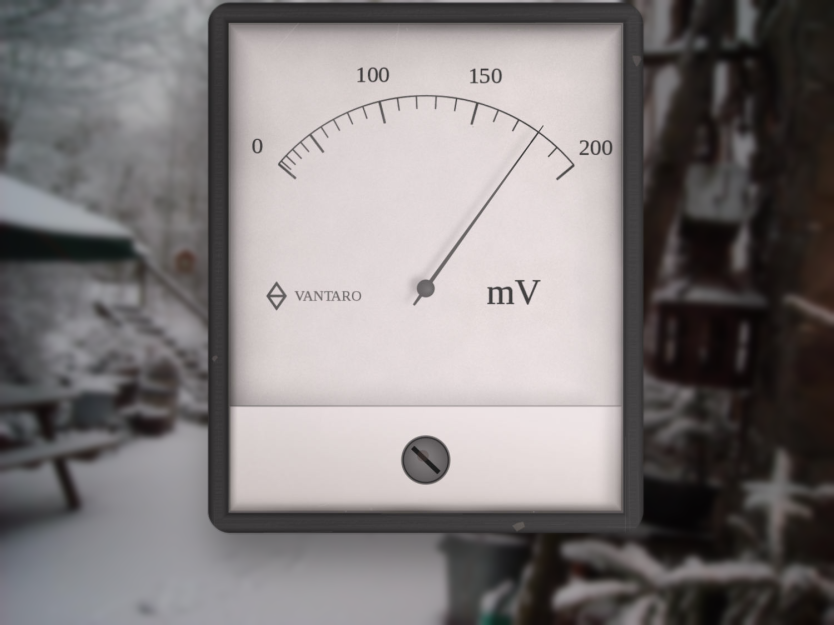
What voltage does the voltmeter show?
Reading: 180 mV
